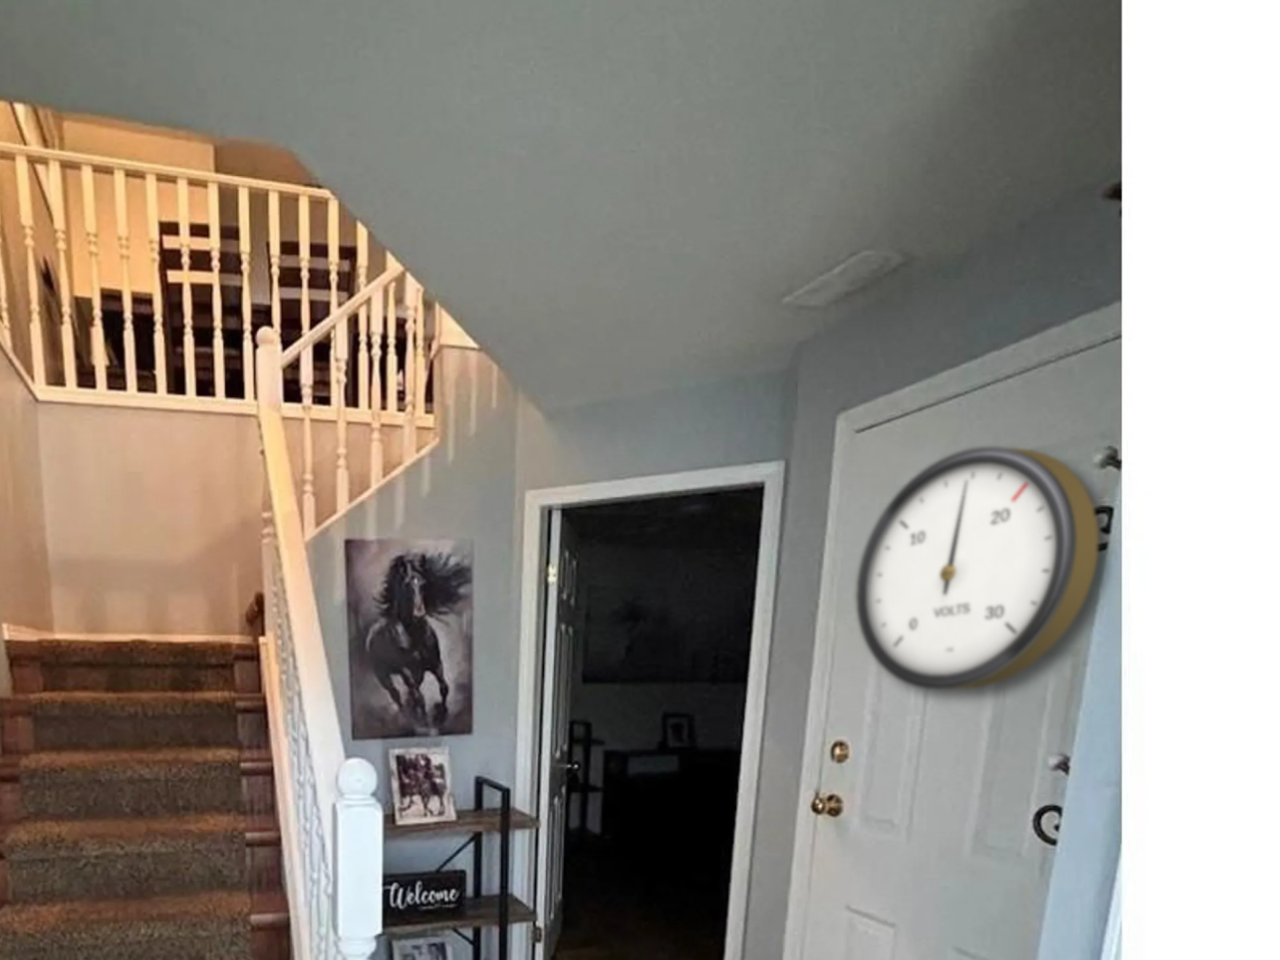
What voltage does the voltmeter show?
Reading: 16 V
